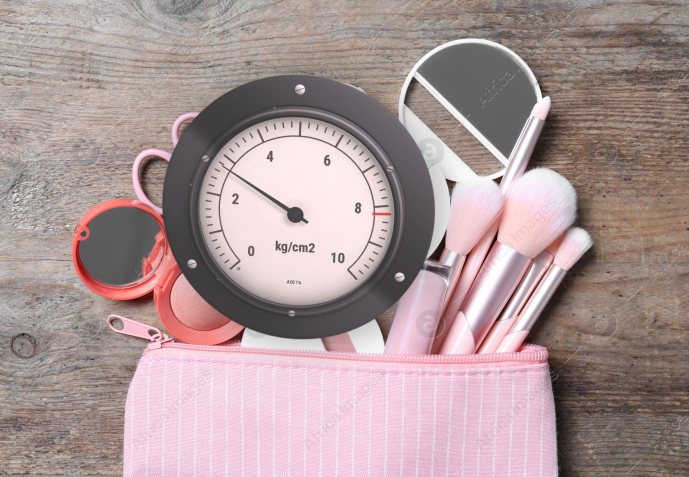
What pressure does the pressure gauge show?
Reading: 2.8 kg/cm²
